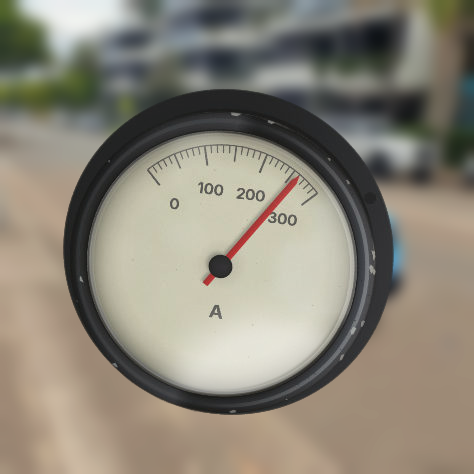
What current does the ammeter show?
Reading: 260 A
